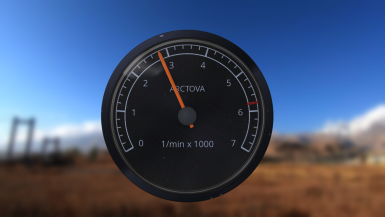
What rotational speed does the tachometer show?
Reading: 2800 rpm
